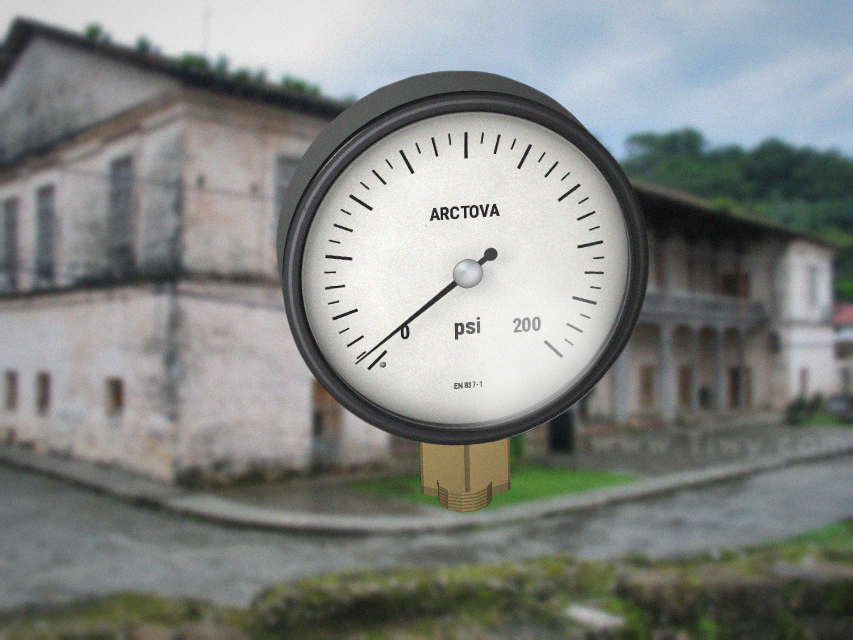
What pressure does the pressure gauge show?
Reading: 5 psi
